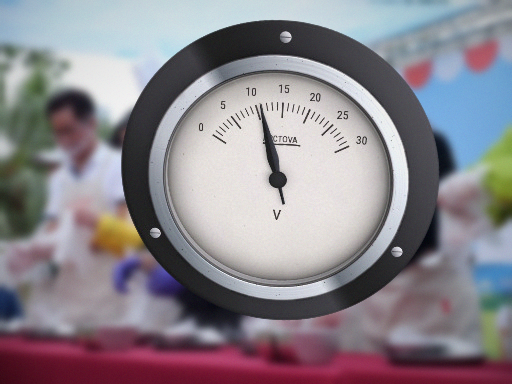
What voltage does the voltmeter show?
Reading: 11 V
